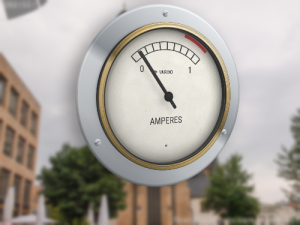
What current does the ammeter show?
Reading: 0.1 A
